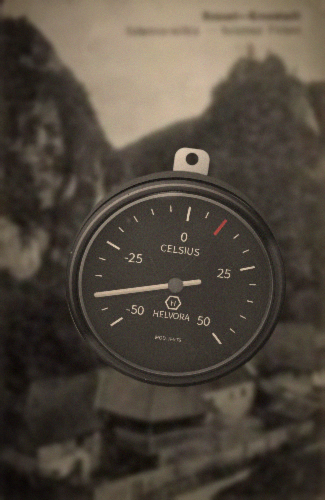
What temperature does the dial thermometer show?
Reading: -40 °C
